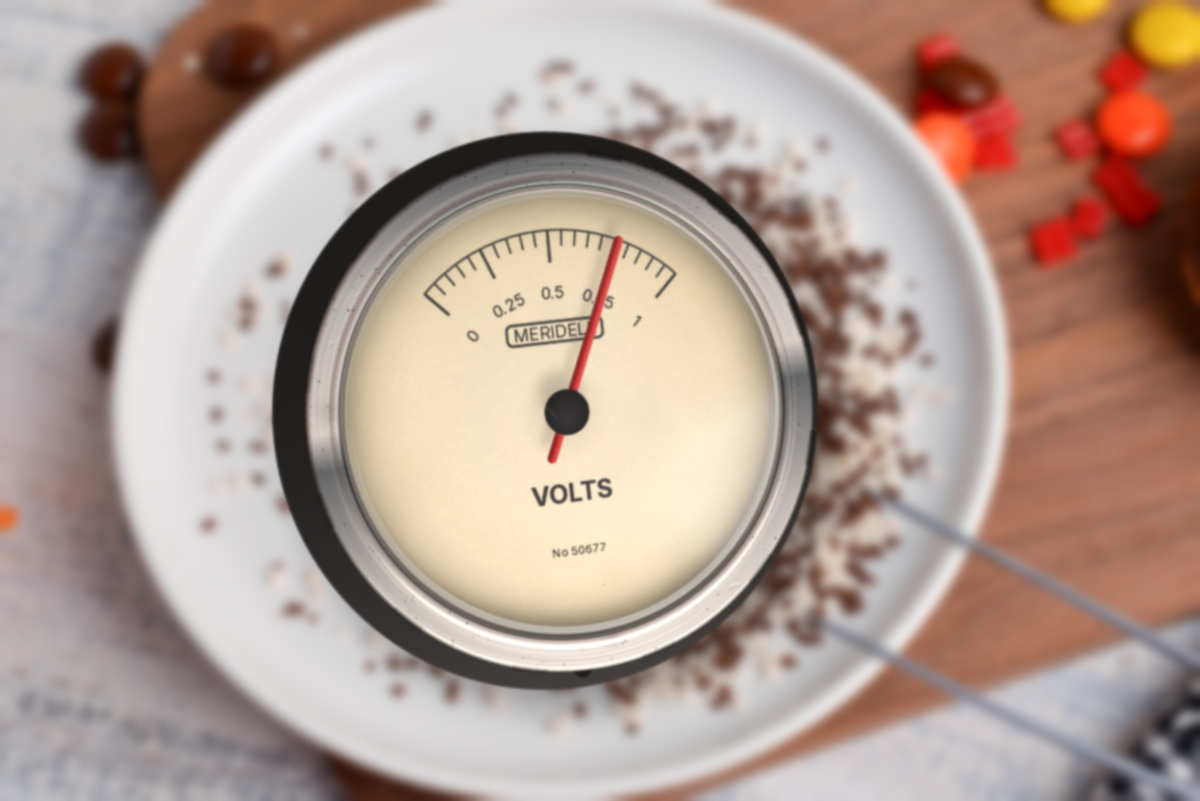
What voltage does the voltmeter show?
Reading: 0.75 V
